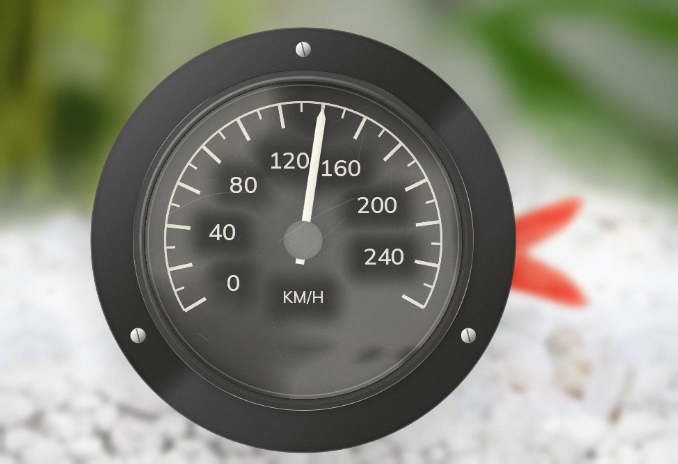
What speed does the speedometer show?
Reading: 140 km/h
